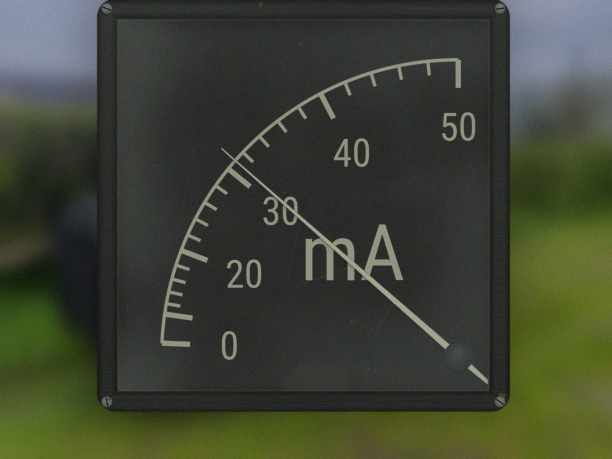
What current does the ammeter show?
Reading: 31 mA
